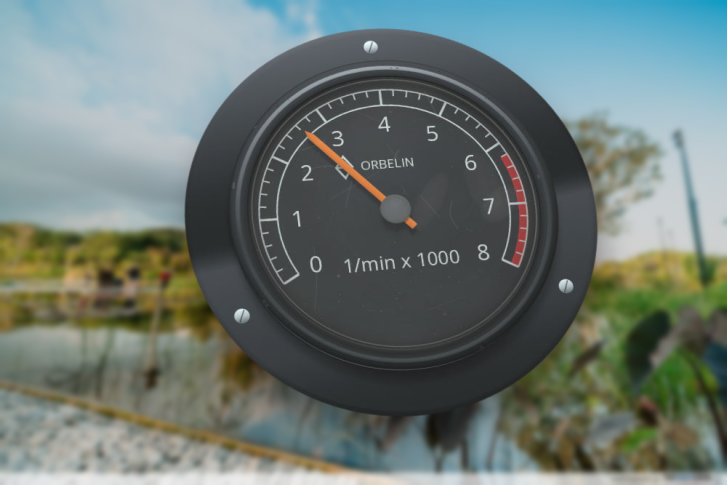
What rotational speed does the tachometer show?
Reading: 2600 rpm
